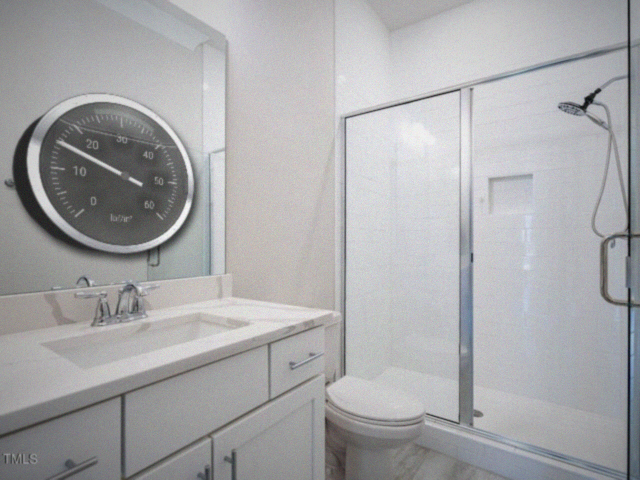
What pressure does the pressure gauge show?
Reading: 15 psi
